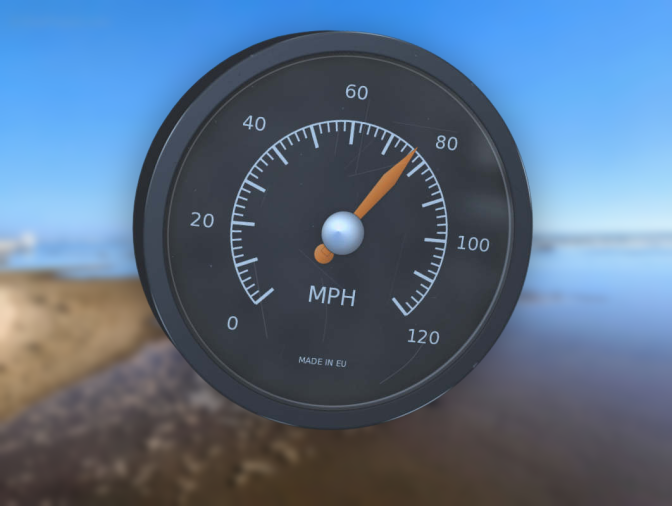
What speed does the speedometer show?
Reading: 76 mph
